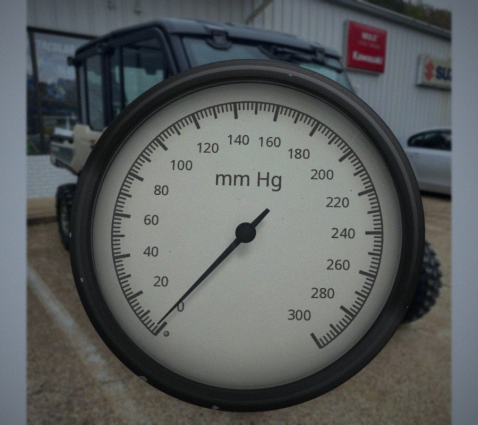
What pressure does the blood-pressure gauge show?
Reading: 2 mmHg
